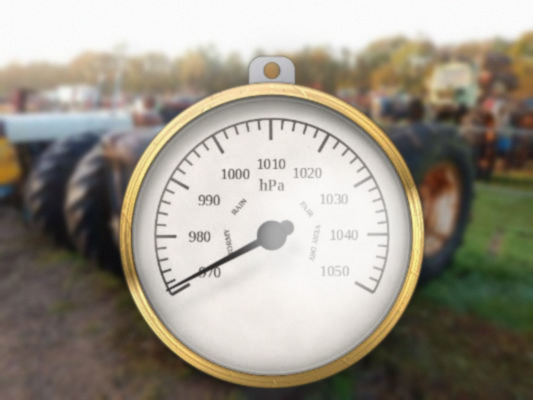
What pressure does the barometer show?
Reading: 971 hPa
